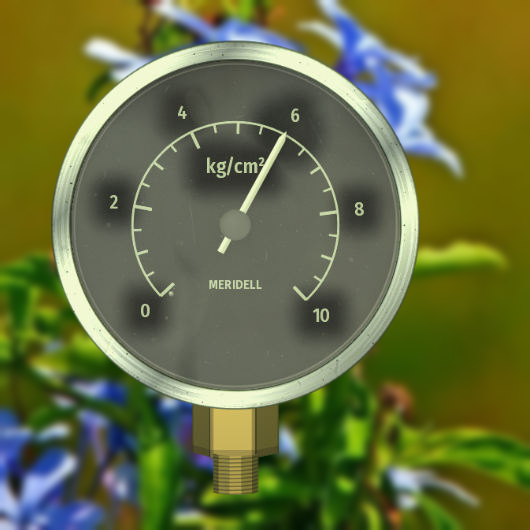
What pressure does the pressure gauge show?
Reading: 6 kg/cm²
